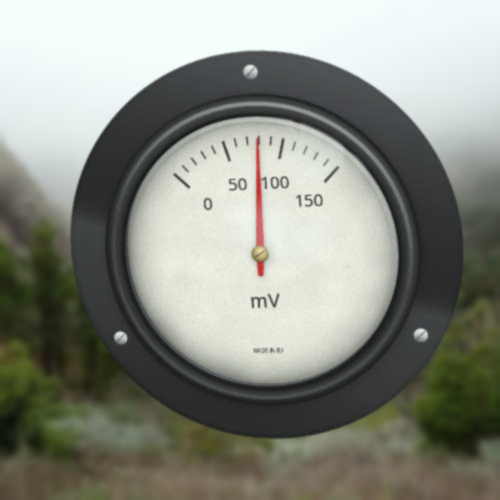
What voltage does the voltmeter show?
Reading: 80 mV
